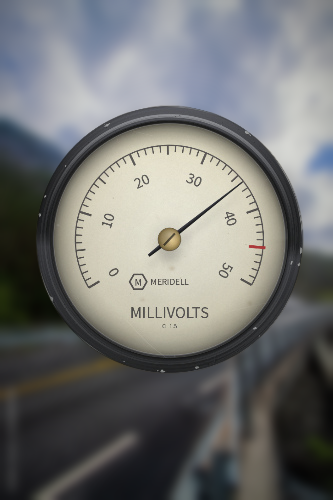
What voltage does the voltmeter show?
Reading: 36 mV
